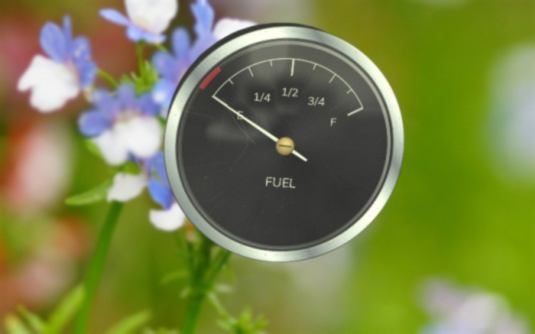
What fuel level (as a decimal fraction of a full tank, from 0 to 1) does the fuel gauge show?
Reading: 0
